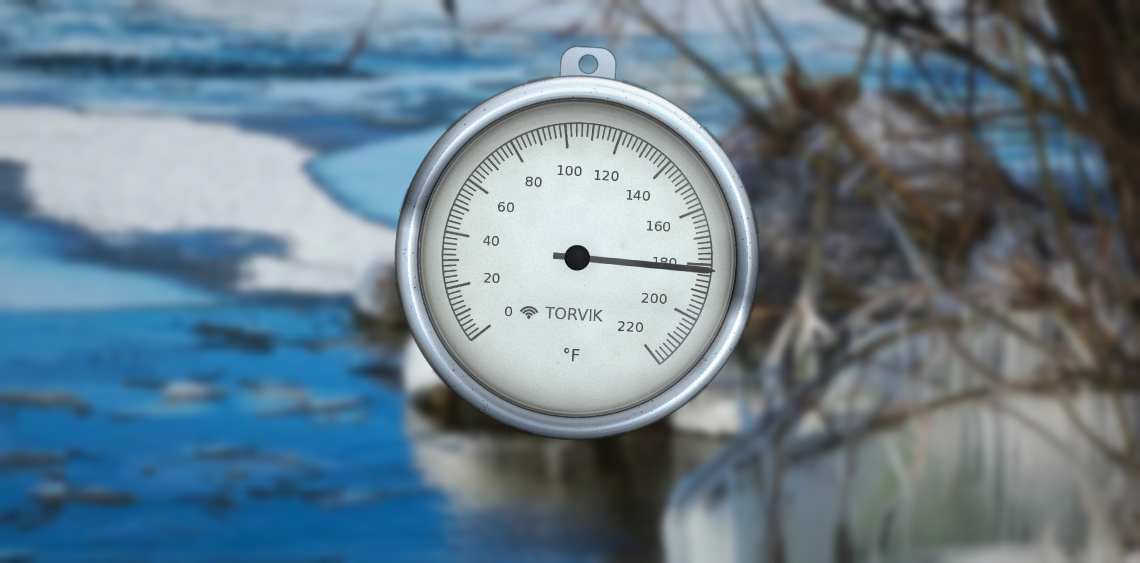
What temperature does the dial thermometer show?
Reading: 182 °F
